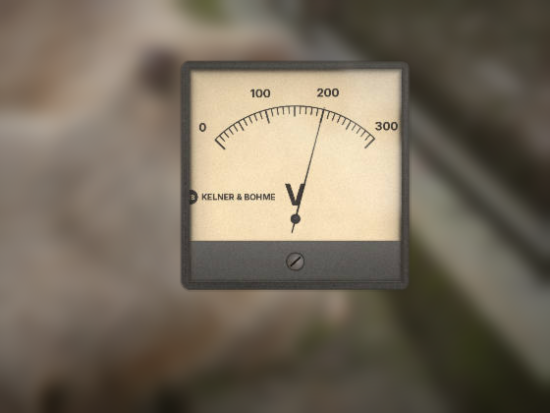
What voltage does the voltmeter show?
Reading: 200 V
